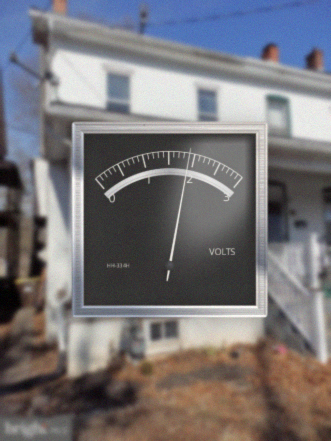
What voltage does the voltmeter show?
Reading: 1.9 V
